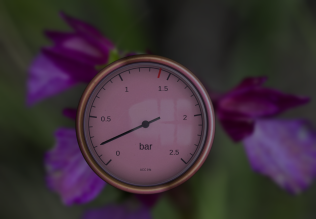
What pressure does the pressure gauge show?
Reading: 0.2 bar
